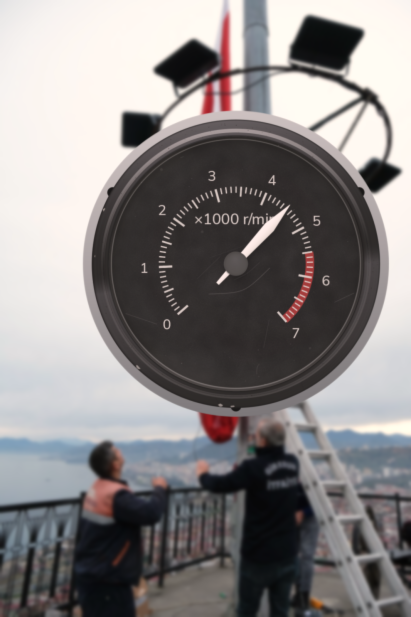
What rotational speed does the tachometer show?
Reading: 4500 rpm
